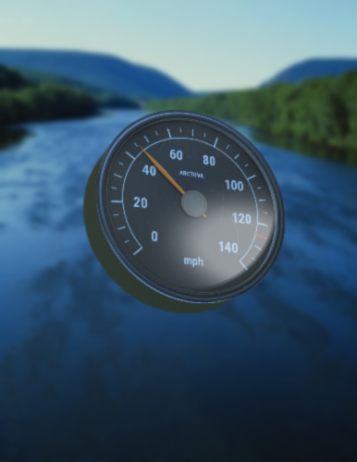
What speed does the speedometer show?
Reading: 45 mph
